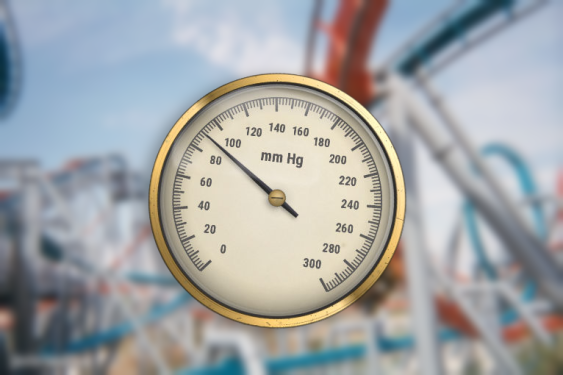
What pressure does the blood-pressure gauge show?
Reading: 90 mmHg
